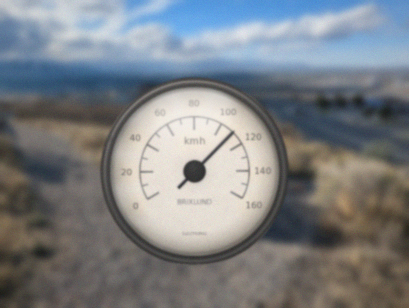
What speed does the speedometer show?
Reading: 110 km/h
